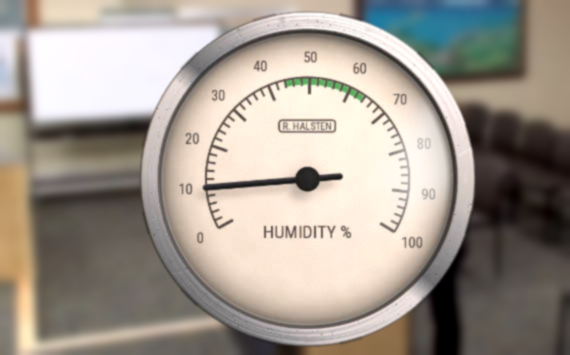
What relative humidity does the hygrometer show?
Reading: 10 %
